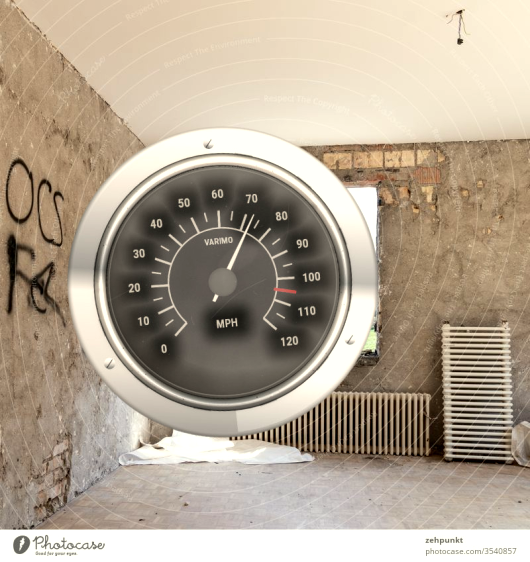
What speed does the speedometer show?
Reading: 72.5 mph
